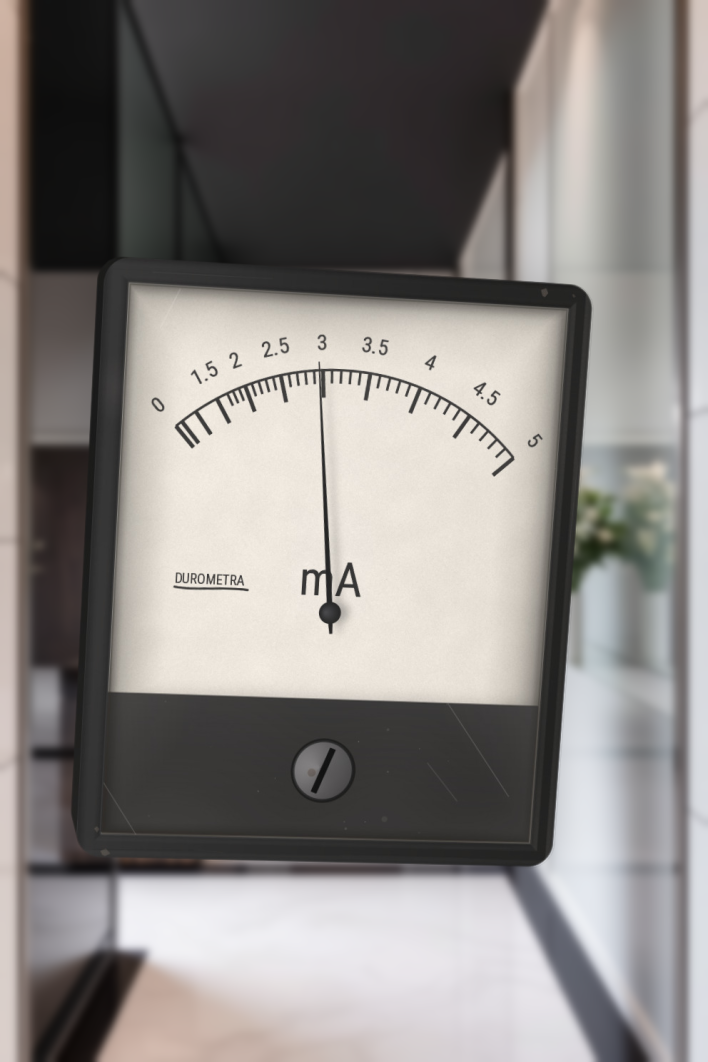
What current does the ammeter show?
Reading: 2.95 mA
